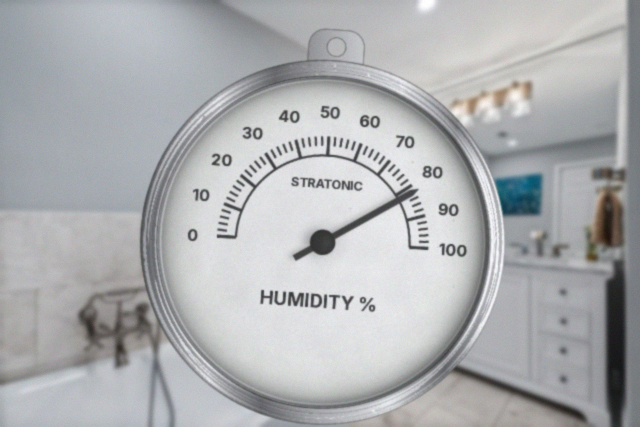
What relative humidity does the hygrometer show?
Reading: 82 %
